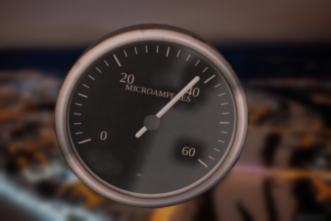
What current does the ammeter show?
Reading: 38 µA
